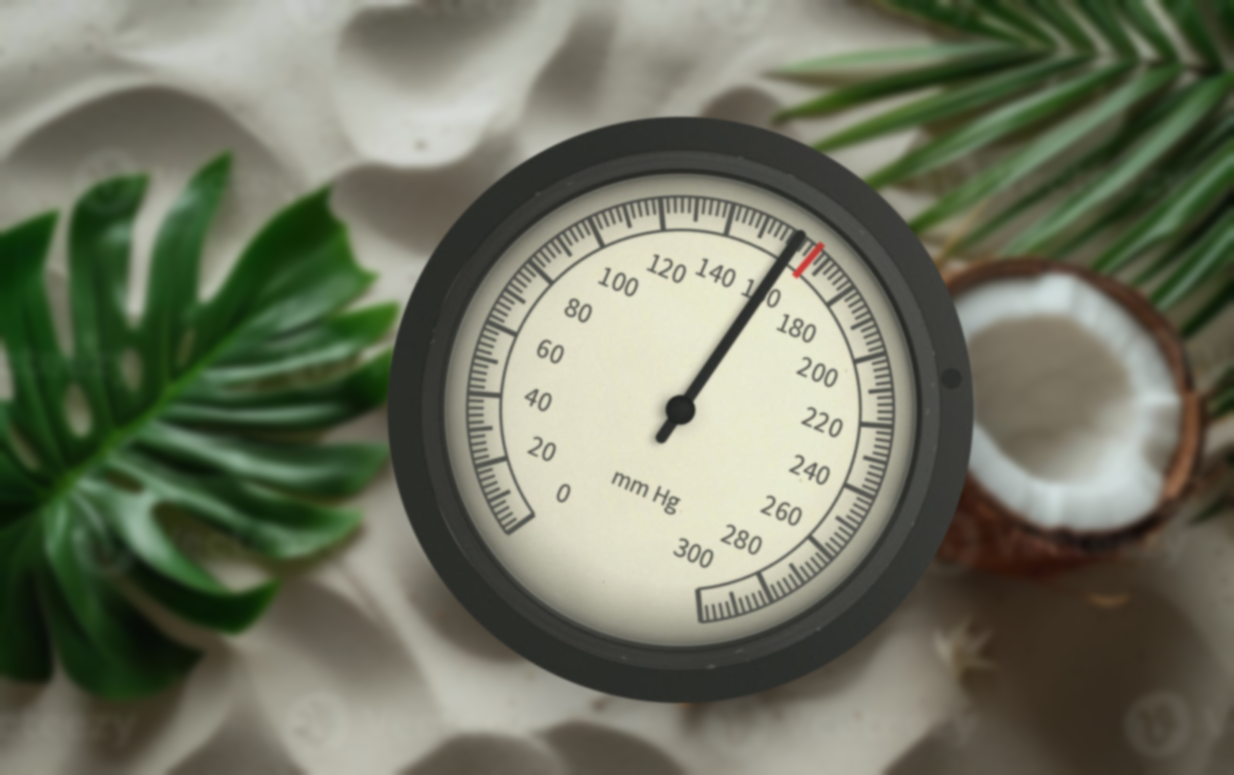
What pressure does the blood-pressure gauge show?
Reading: 160 mmHg
